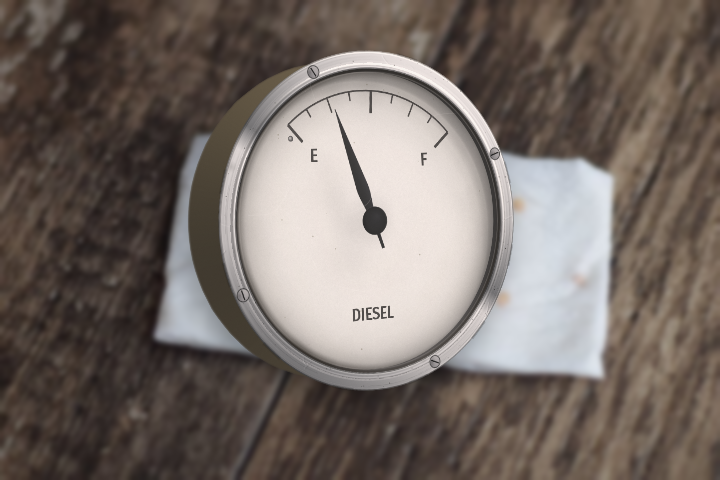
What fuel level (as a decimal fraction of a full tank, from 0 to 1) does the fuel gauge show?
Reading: 0.25
